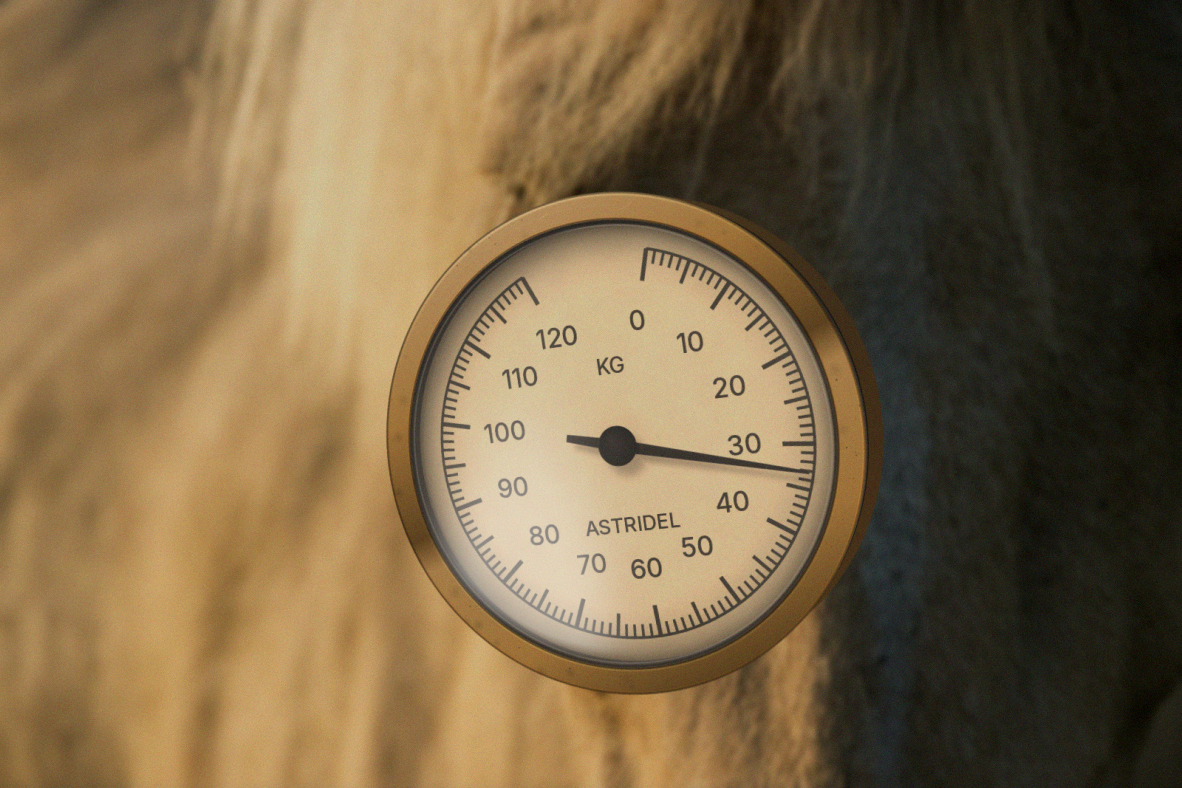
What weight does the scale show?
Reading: 33 kg
